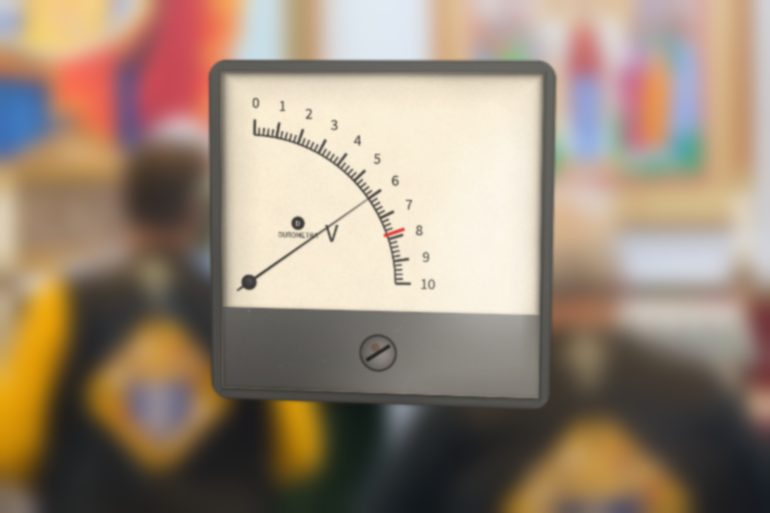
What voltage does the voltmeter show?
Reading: 6 V
